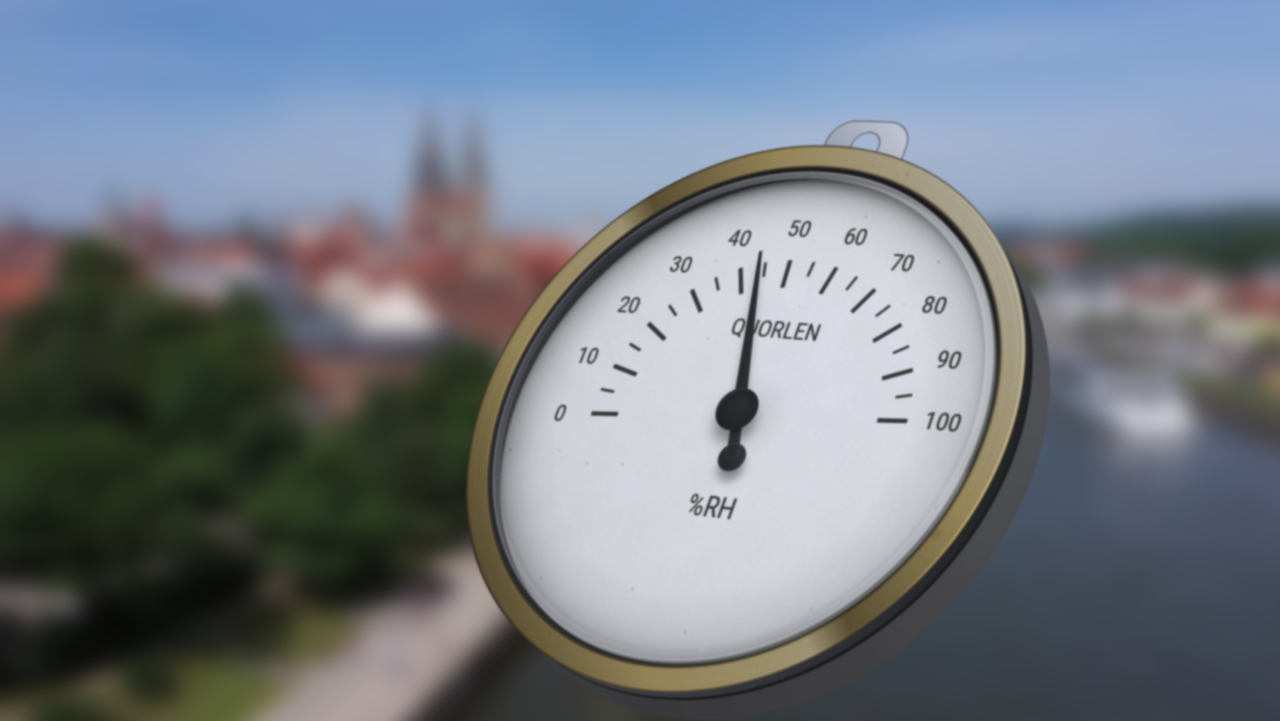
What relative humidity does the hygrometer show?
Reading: 45 %
